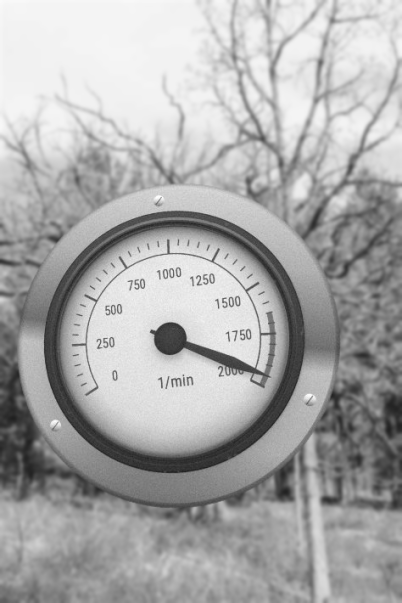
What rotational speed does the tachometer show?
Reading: 1950 rpm
